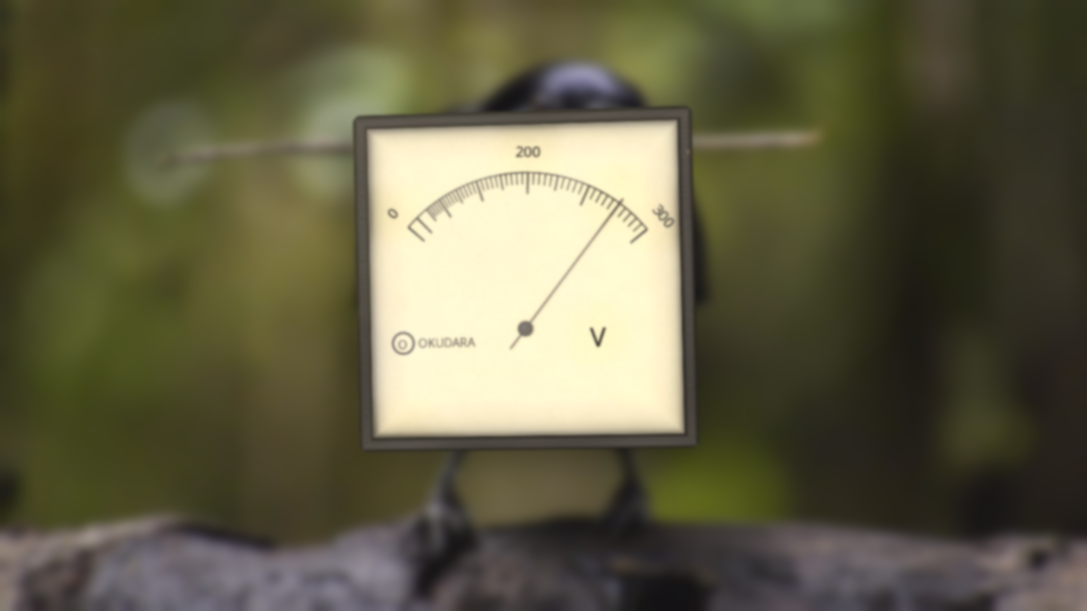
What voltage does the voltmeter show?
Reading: 275 V
